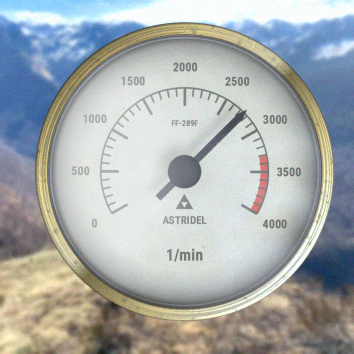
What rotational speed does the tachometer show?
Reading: 2750 rpm
